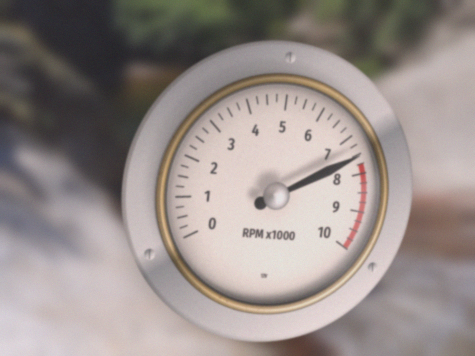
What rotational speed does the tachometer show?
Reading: 7500 rpm
